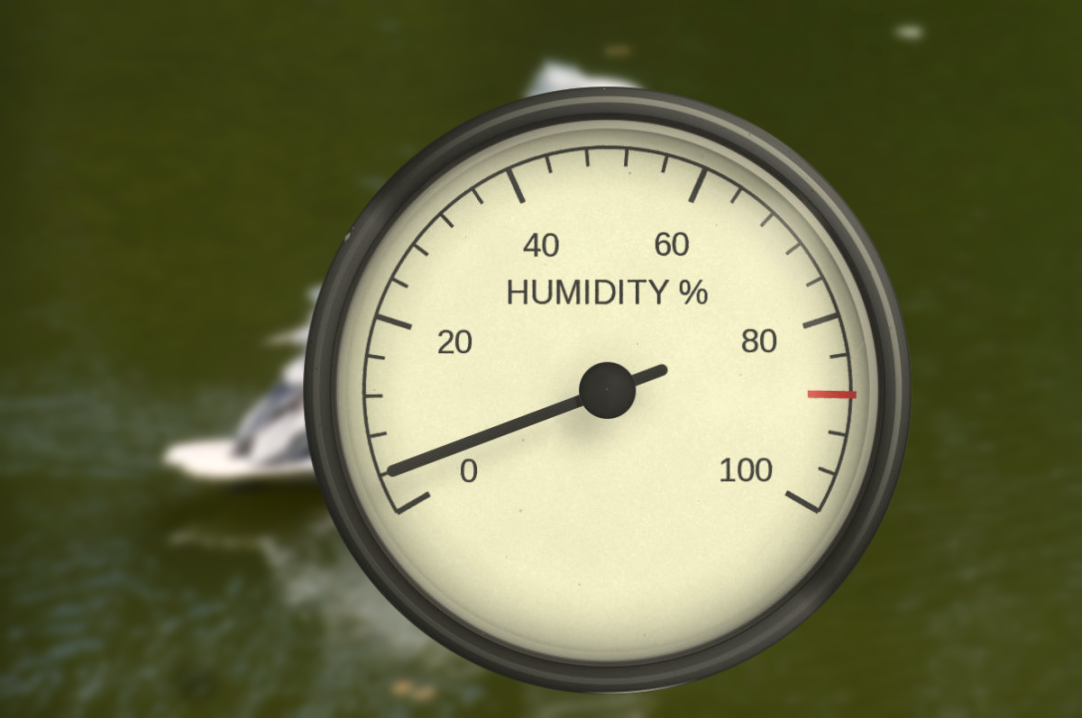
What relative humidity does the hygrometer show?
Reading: 4 %
